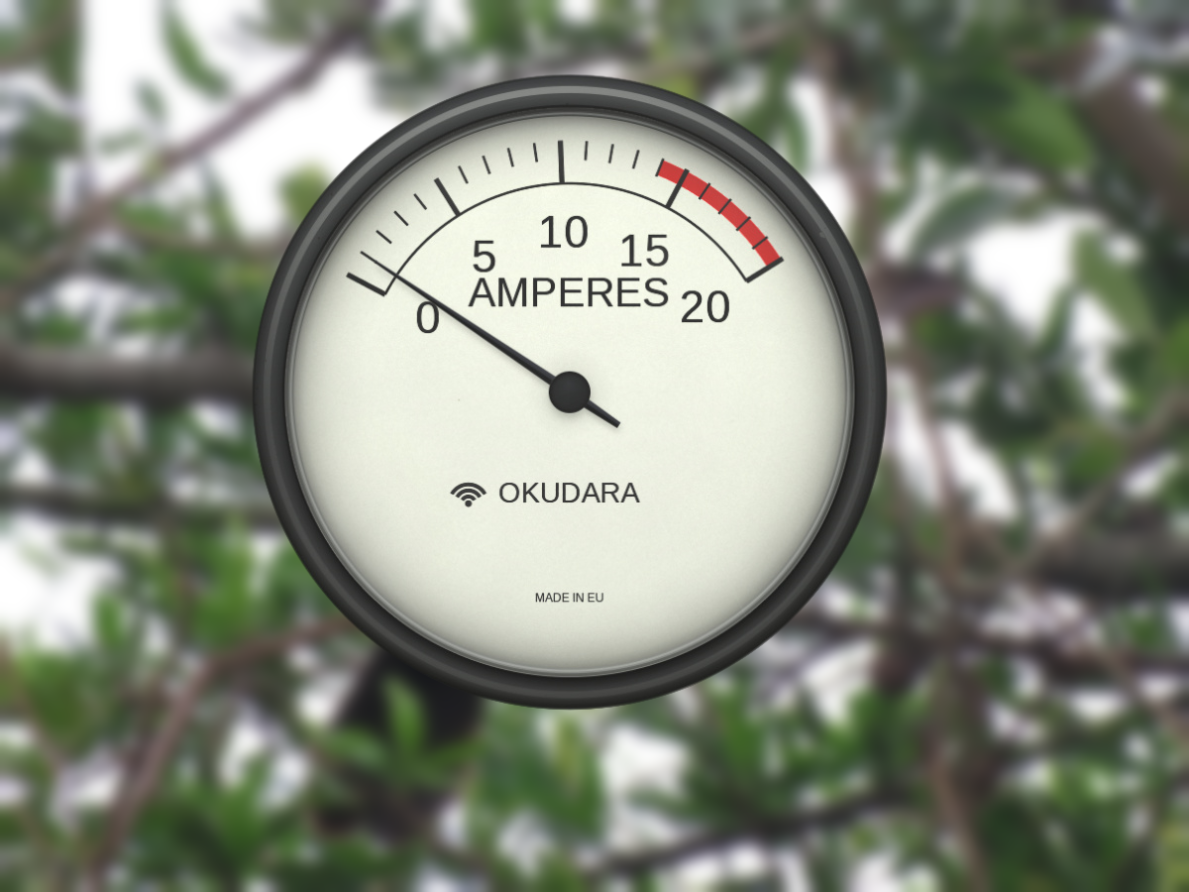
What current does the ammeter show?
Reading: 1 A
